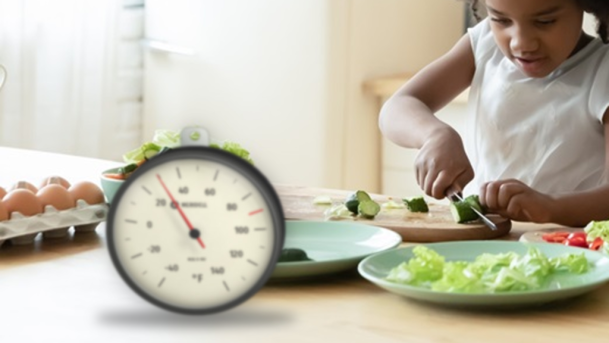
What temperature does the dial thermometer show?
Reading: 30 °F
